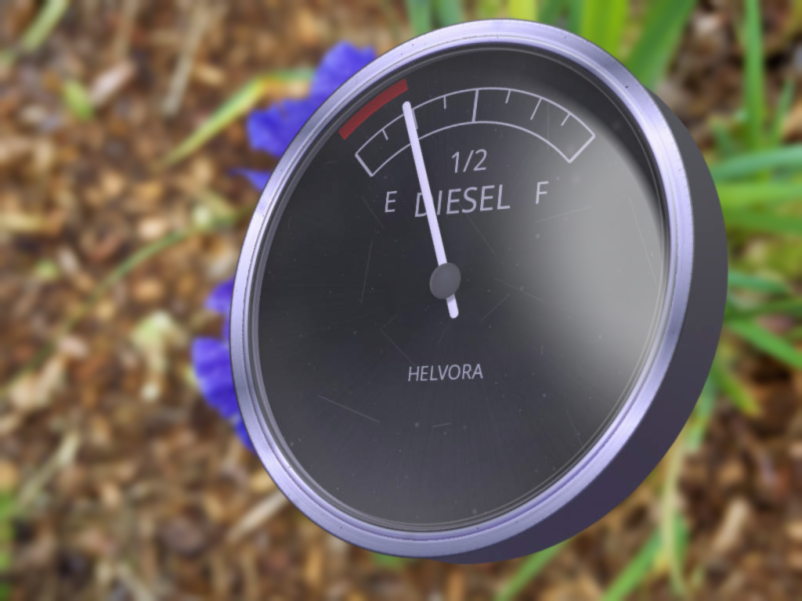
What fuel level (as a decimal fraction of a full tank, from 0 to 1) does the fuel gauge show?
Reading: 0.25
